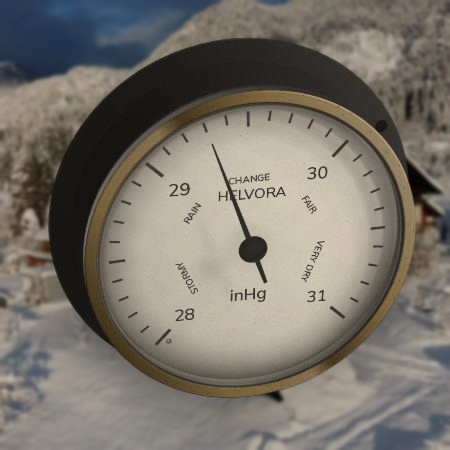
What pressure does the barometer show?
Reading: 29.3 inHg
